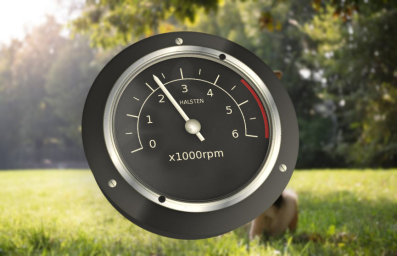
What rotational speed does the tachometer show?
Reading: 2250 rpm
